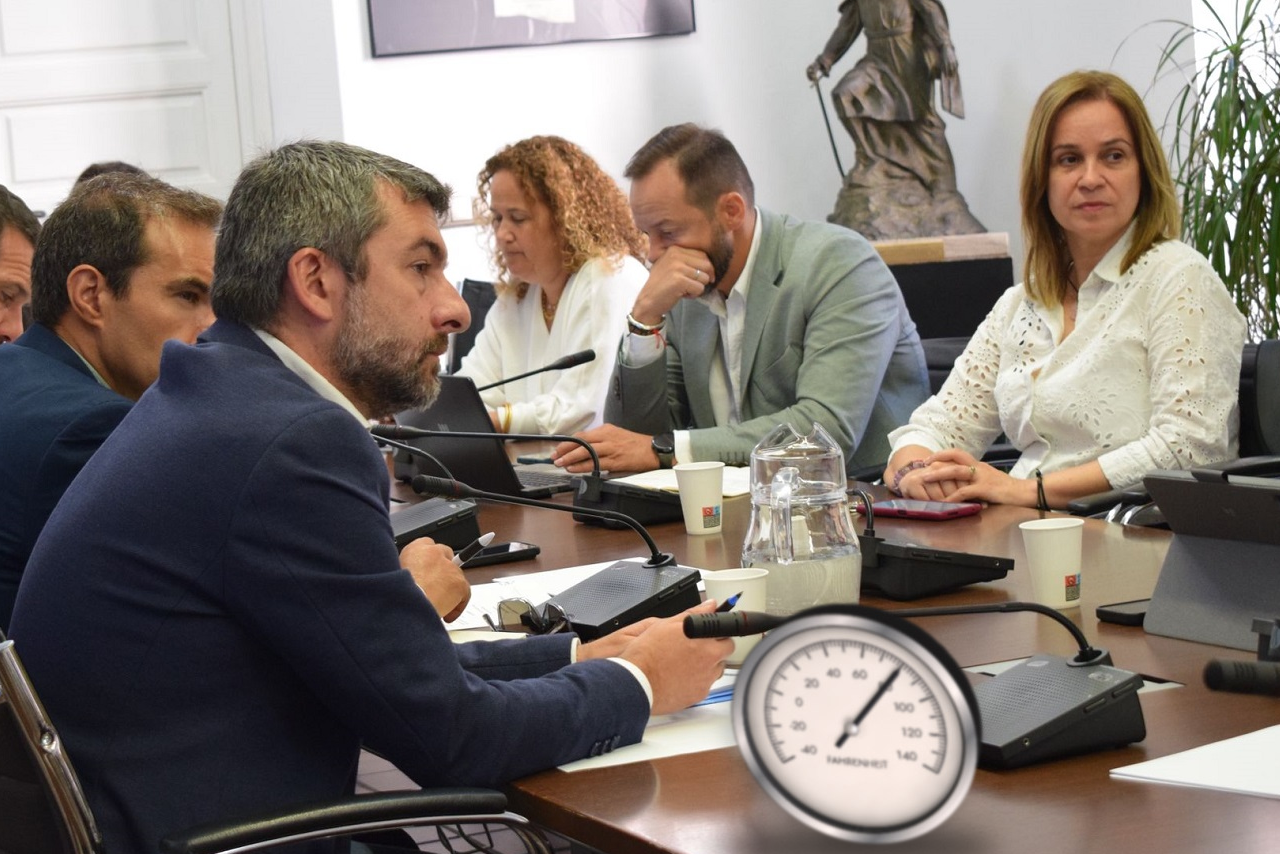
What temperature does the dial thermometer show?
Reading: 80 °F
